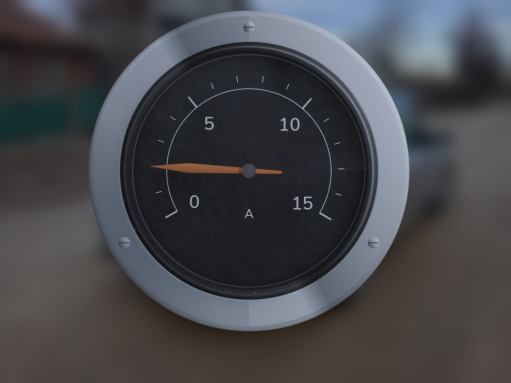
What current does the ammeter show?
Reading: 2 A
